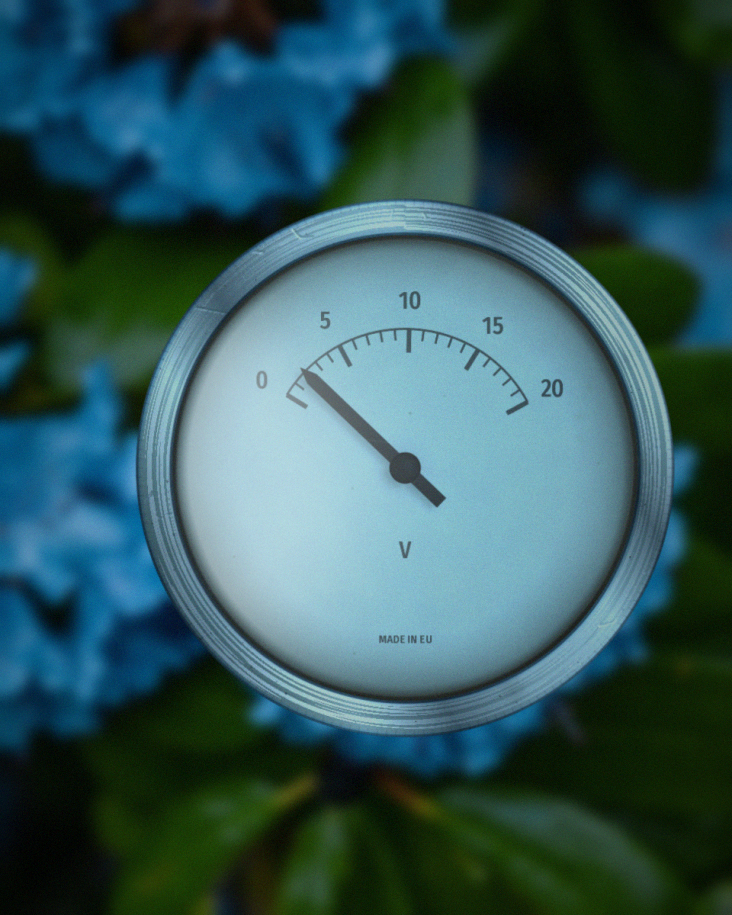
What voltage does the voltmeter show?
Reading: 2 V
